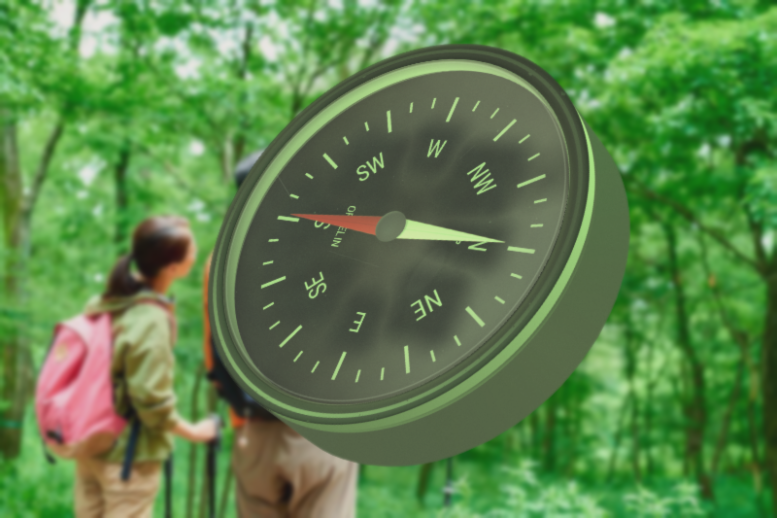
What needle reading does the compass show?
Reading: 180 °
